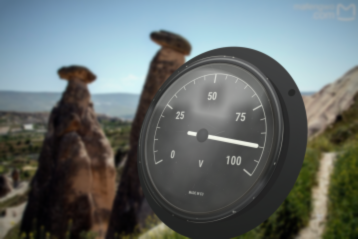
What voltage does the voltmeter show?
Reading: 90 V
